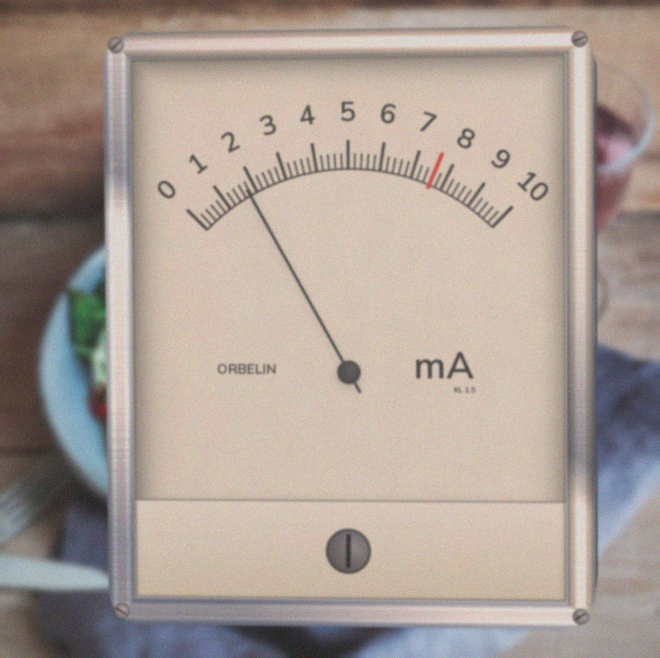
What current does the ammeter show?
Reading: 1.8 mA
